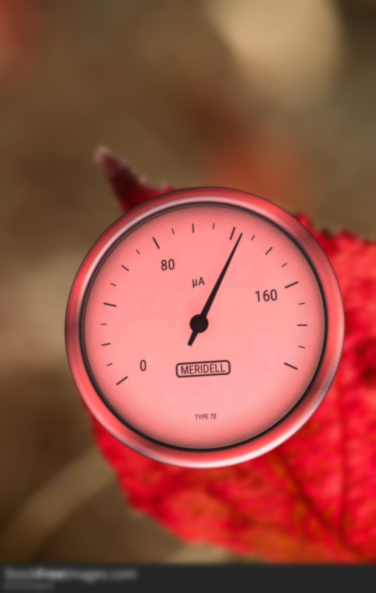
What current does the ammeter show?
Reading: 125 µA
